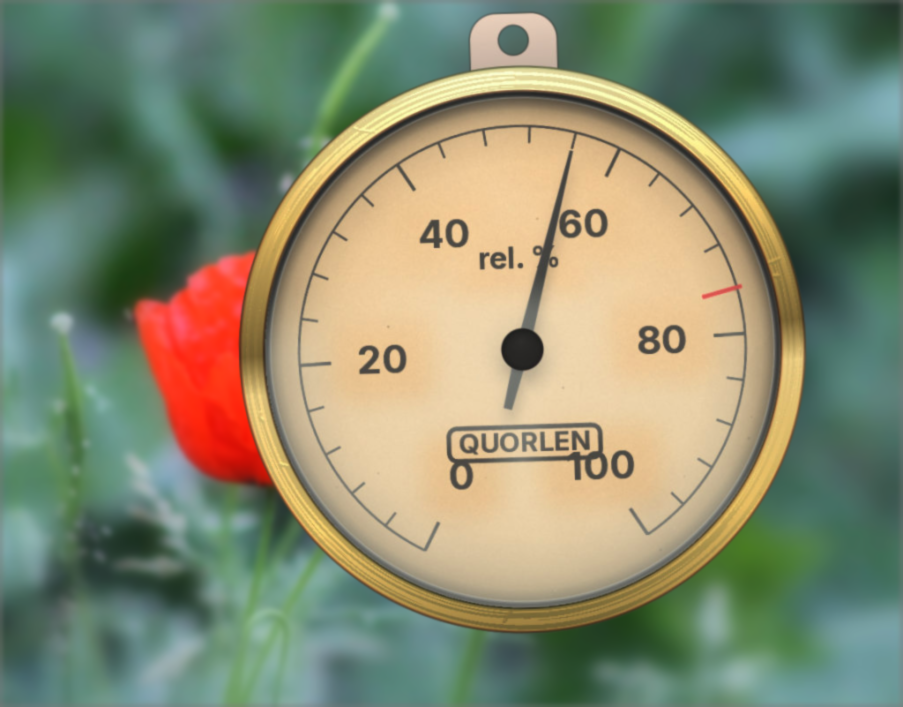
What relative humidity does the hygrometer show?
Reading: 56 %
